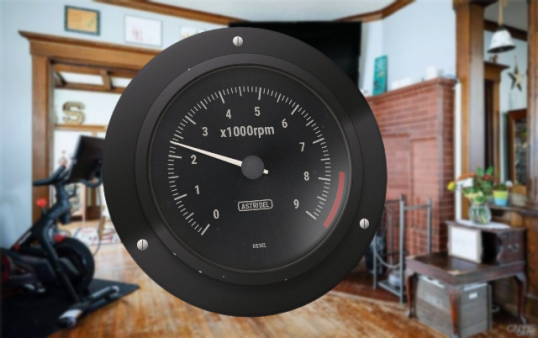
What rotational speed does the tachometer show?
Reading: 2300 rpm
